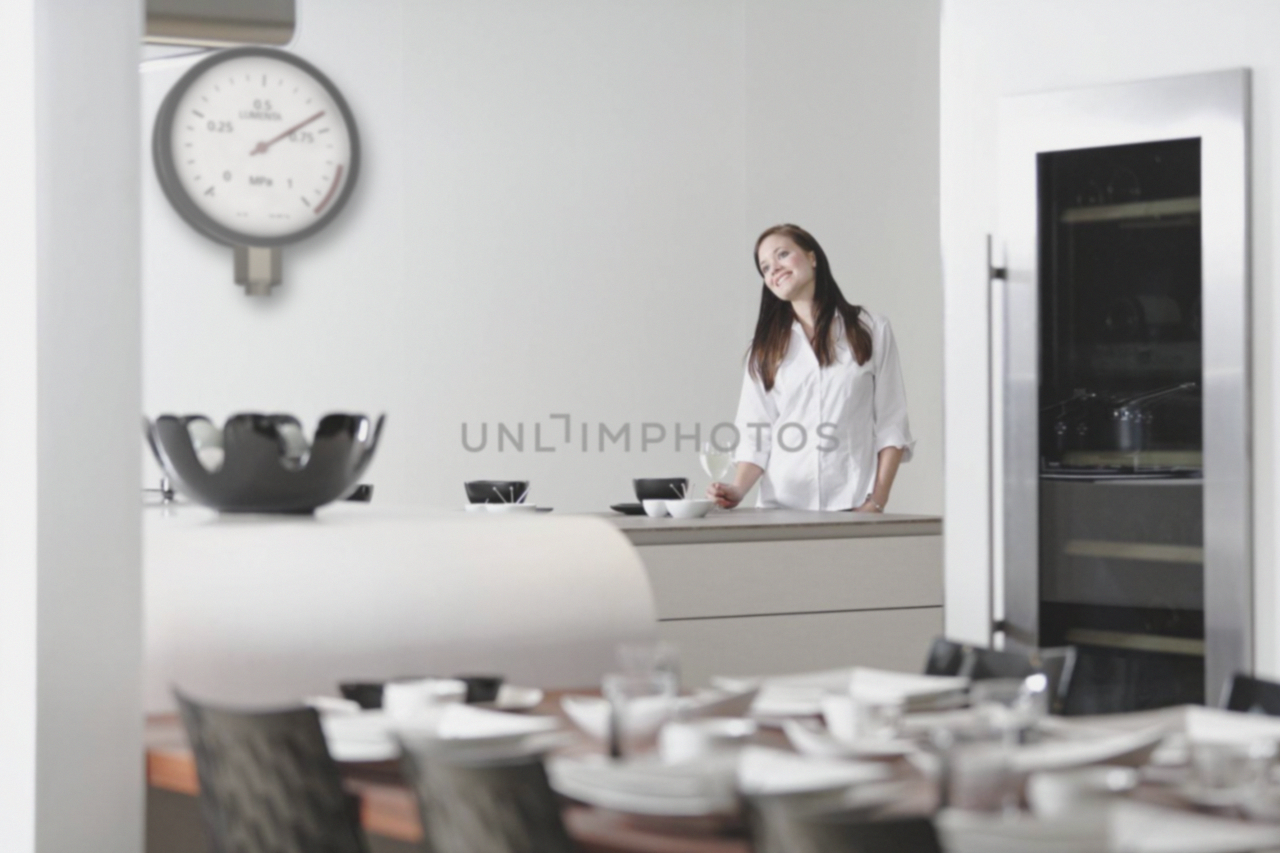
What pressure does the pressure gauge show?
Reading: 0.7 MPa
